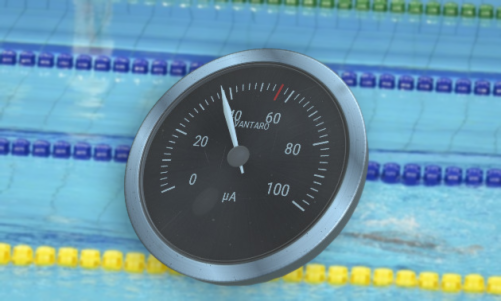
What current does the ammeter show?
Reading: 38 µA
